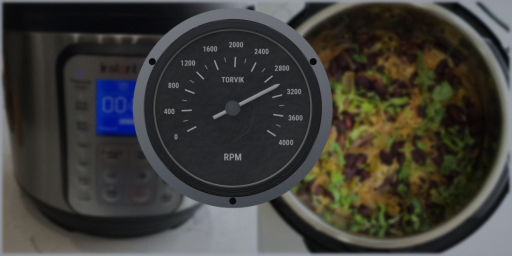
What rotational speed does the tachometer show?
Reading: 3000 rpm
